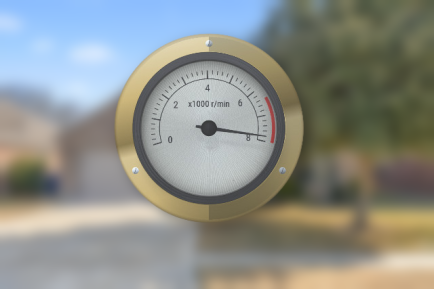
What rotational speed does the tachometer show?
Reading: 7800 rpm
